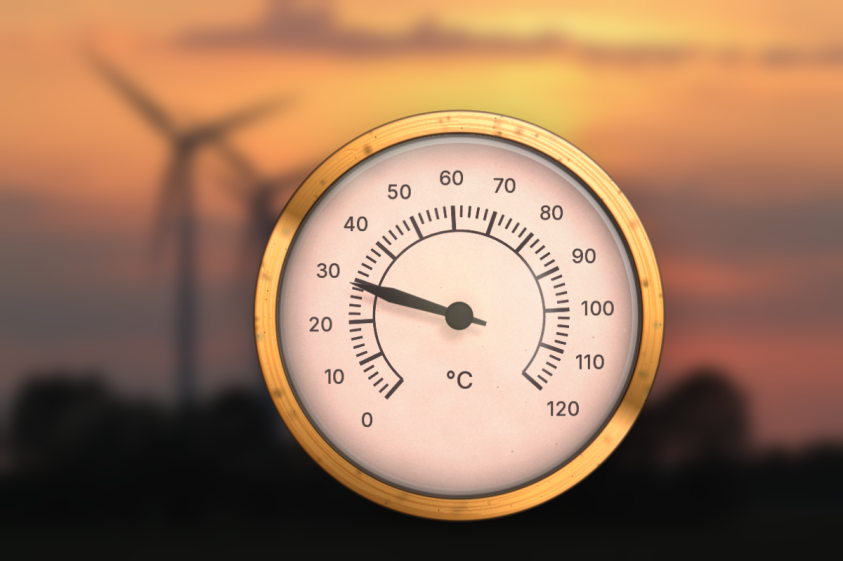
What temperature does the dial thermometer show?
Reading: 29 °C
